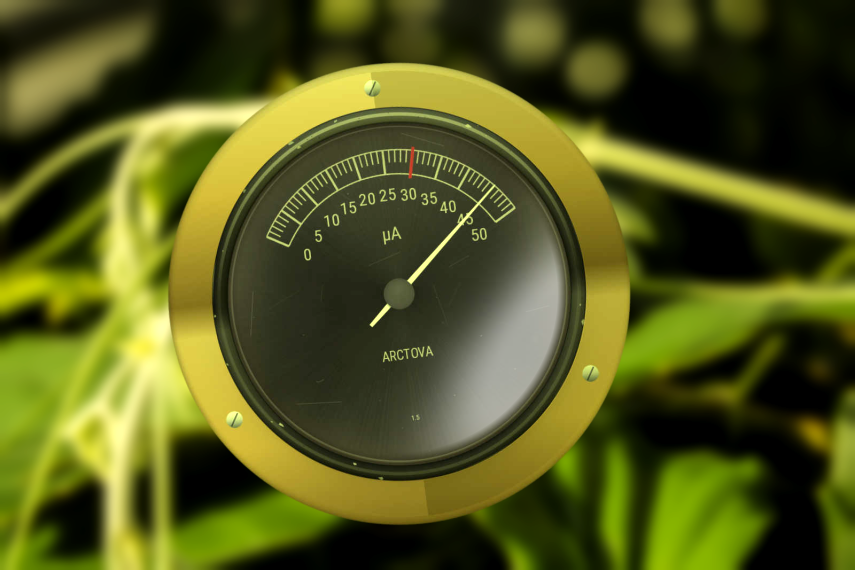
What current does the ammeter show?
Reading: 45 µA
